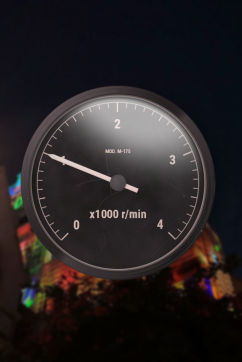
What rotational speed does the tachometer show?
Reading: 1000 rpm
